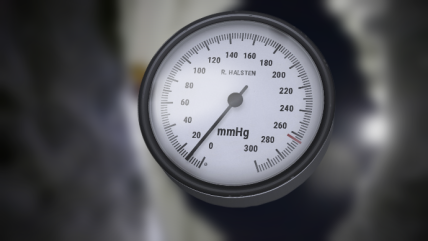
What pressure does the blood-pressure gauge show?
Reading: 10 mmHg
